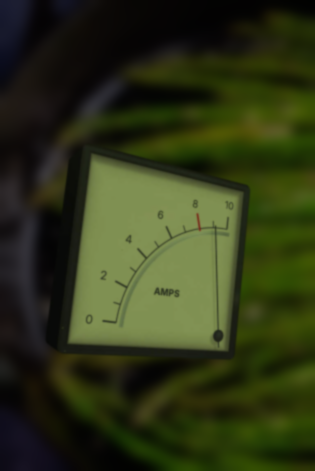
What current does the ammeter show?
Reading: 9 A
